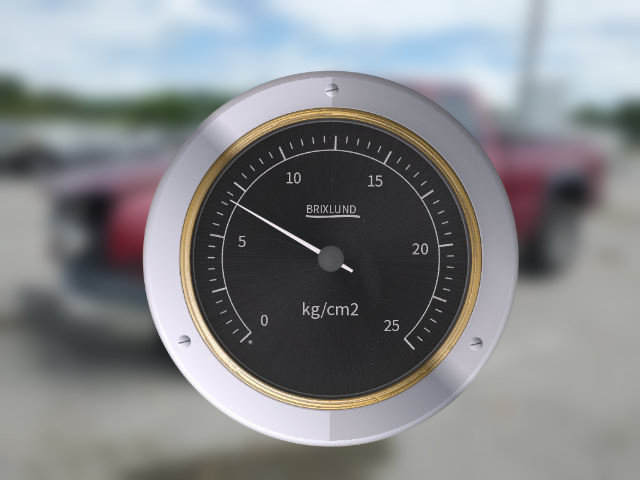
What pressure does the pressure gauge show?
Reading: 6.75 kg/cm²
